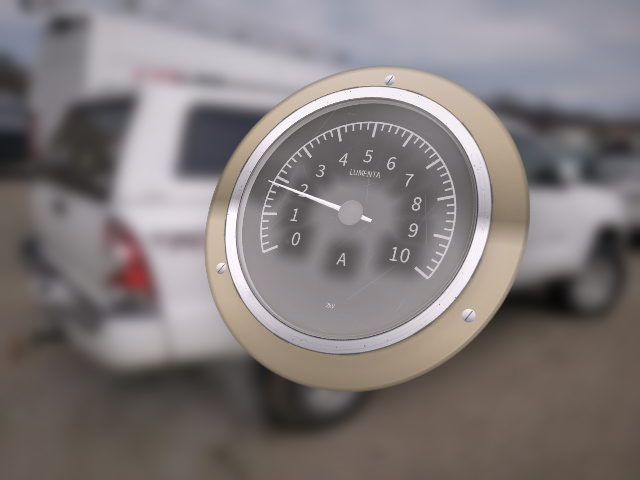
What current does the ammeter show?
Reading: 1.8 A
